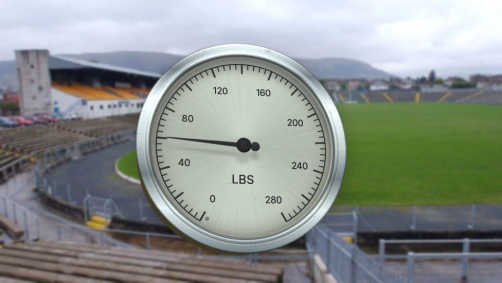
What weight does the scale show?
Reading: 60 lb
